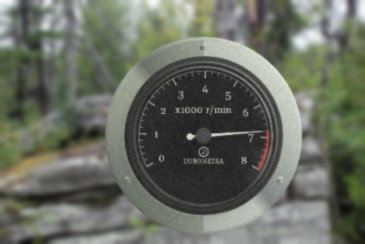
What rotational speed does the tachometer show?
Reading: 6800 rpm
